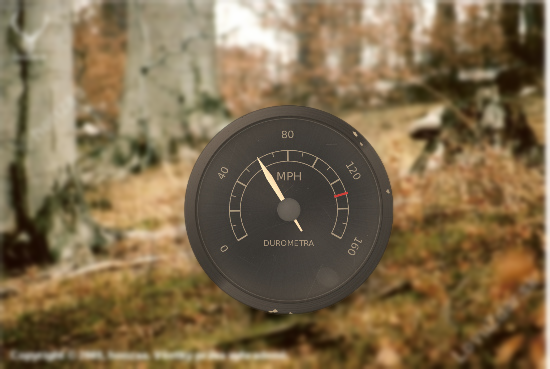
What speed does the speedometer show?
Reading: 60 mph
